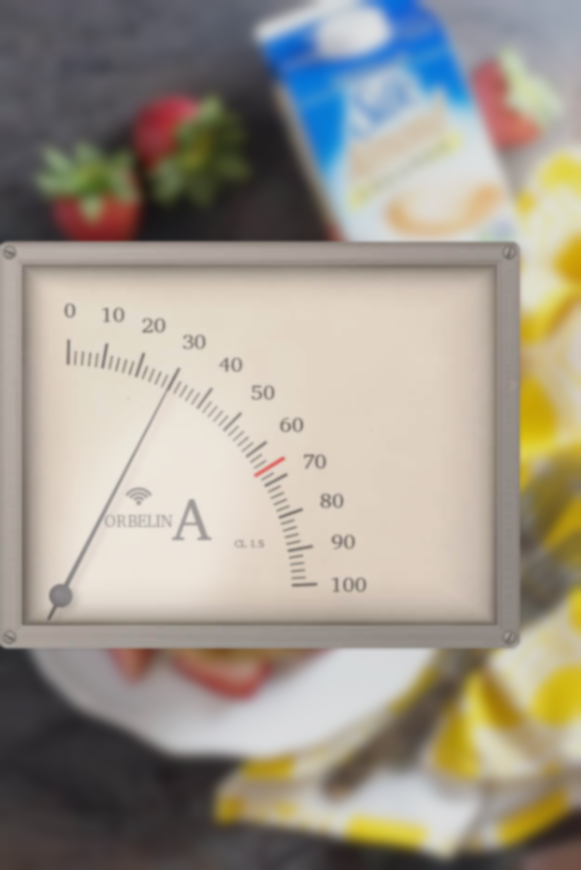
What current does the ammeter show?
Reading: 30 A
